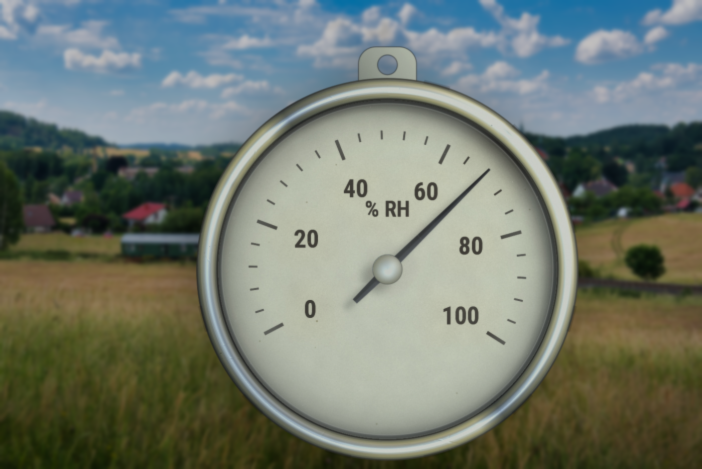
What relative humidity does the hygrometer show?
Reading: 68 %
